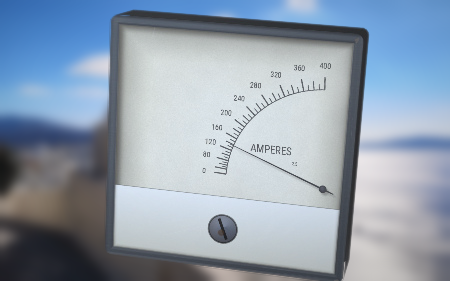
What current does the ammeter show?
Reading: 140 A
